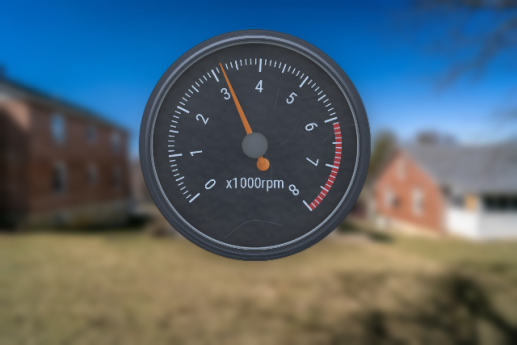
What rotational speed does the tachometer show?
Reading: 3200 rpm
